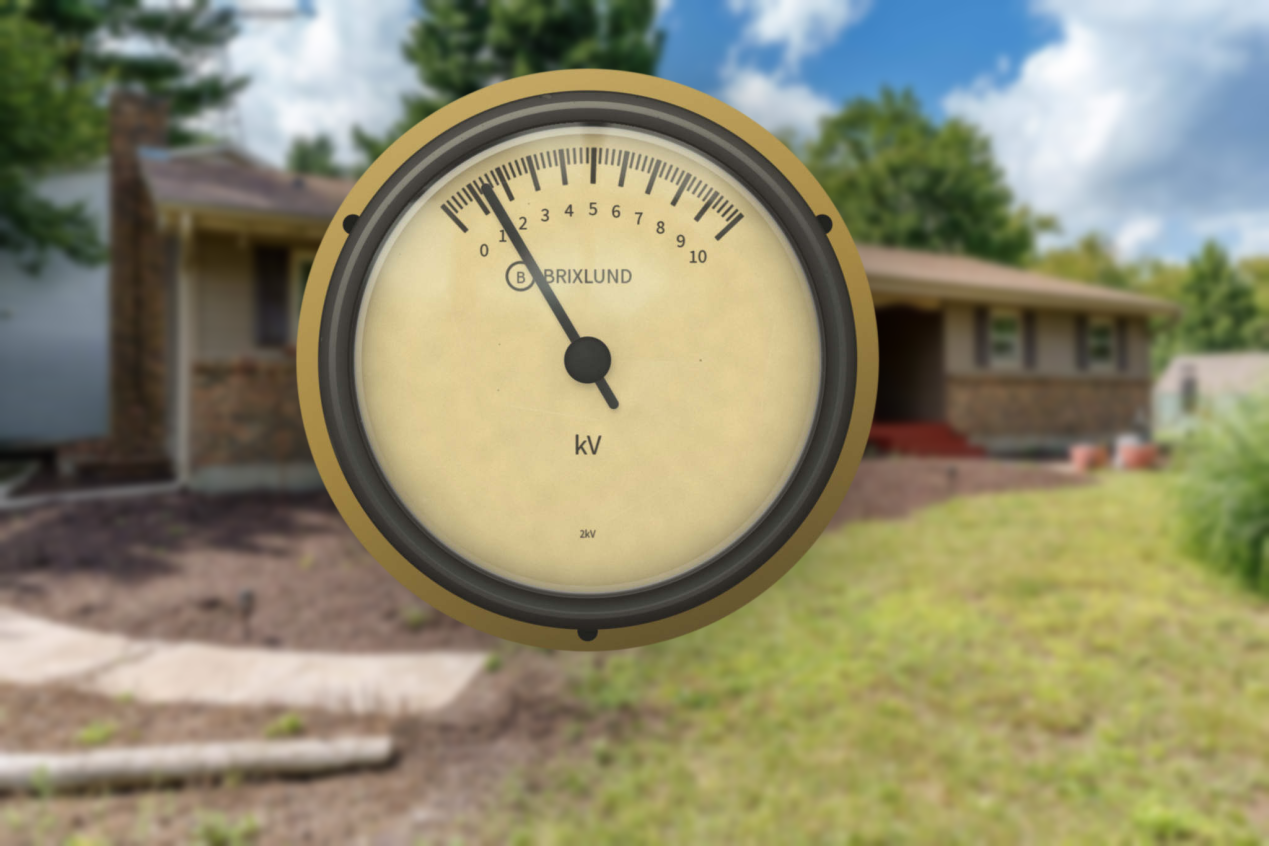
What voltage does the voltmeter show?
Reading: 1.4 kV
